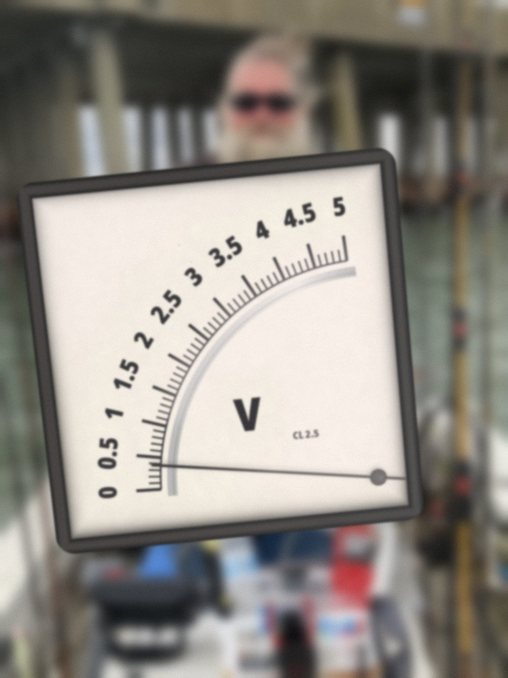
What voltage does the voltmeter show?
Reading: 0.4 V
